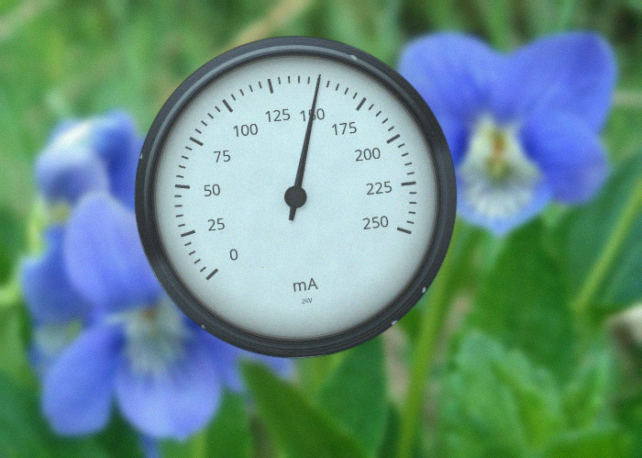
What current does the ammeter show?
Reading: 150 mA
